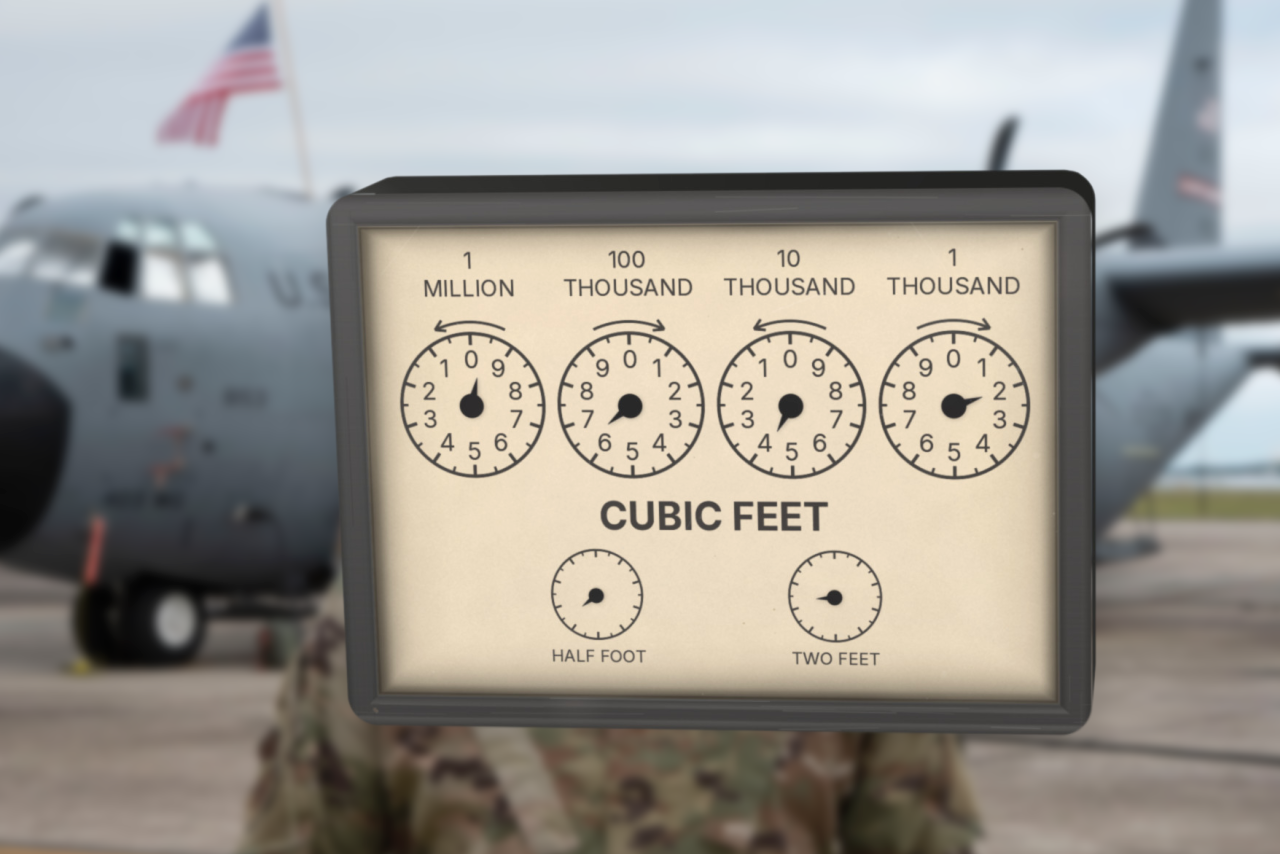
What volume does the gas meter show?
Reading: 964200 ft³
